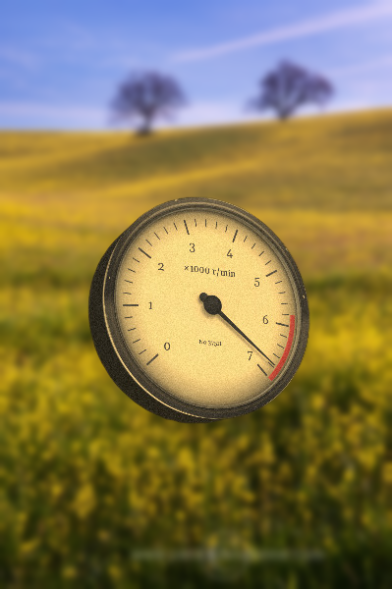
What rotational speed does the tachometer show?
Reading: 6800 rpm
